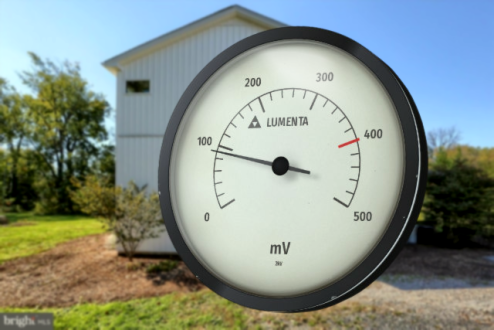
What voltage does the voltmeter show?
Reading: 90 mV
